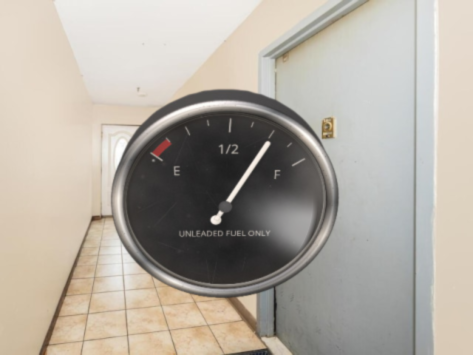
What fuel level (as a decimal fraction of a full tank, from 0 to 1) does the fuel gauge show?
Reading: 0.75
